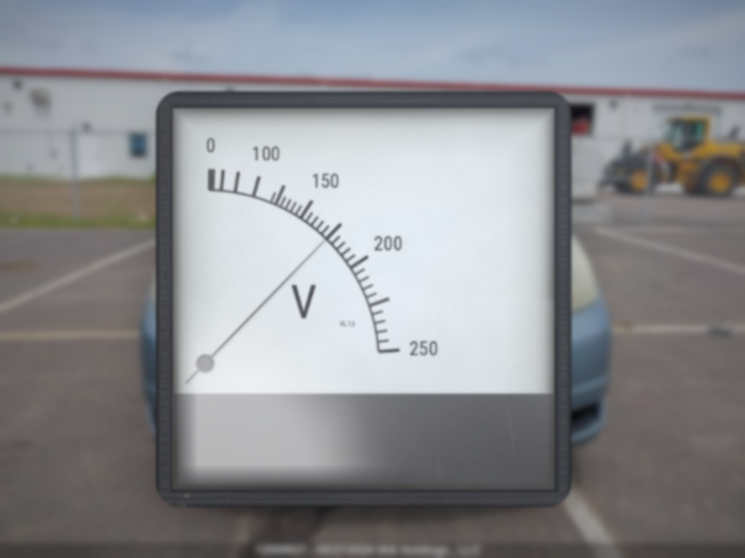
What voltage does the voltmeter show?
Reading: 175 V
